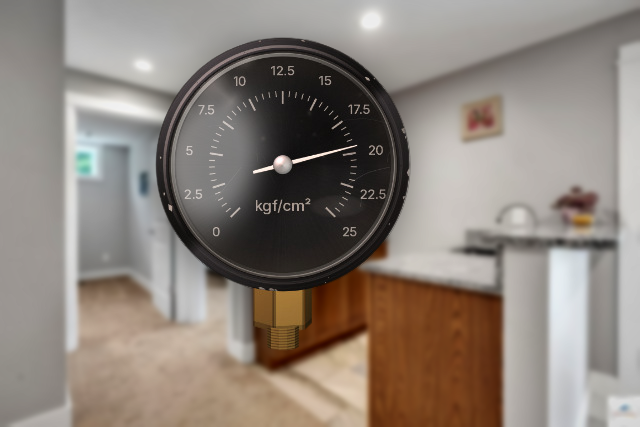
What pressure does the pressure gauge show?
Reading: 19.5 kg/cm²
